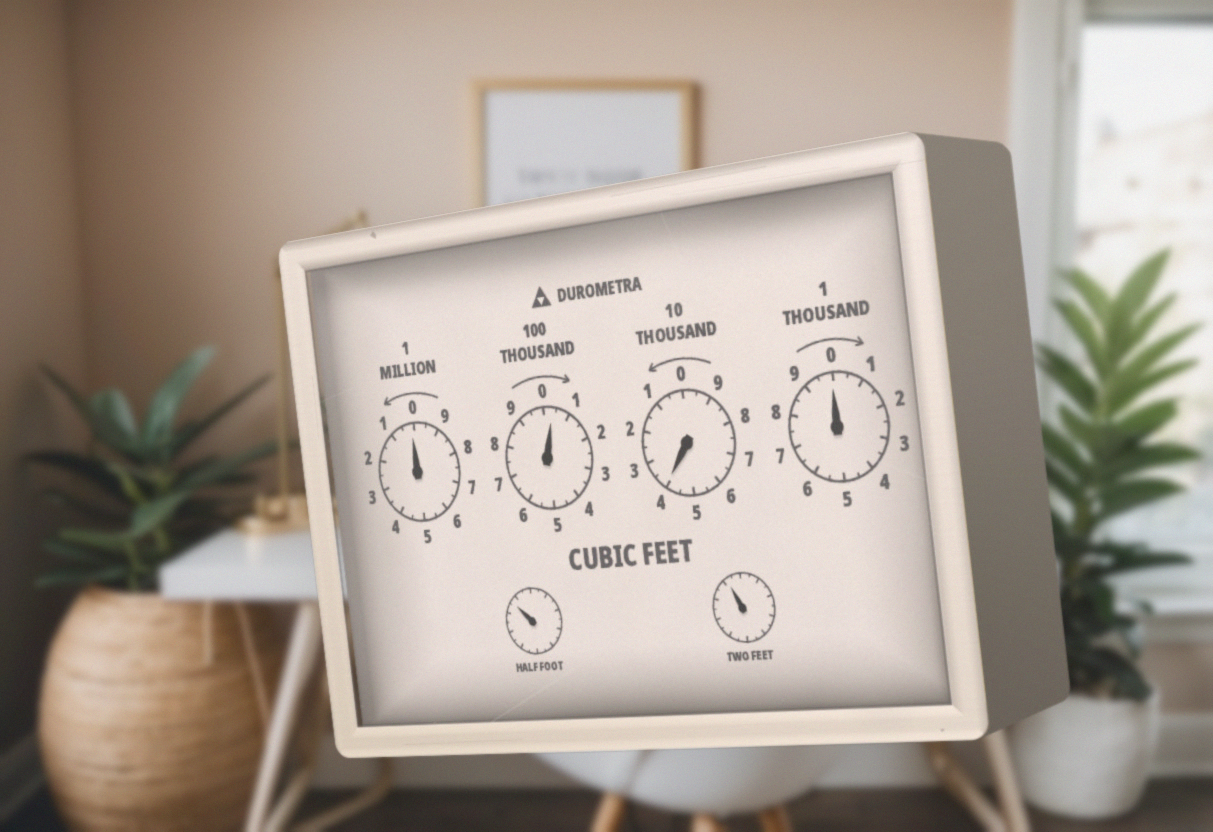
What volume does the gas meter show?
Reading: 4000 ft³
